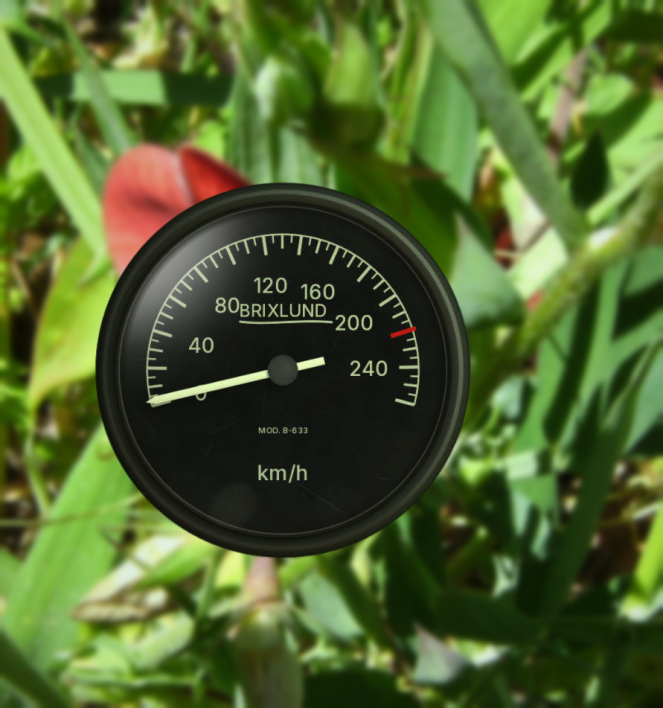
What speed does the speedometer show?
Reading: 2.5 km/h
